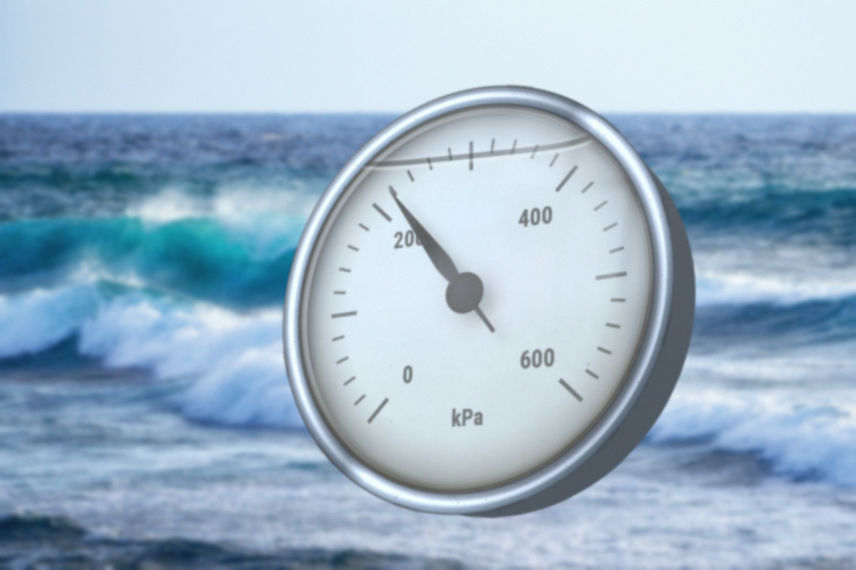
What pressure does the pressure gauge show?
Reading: 220 kPa
